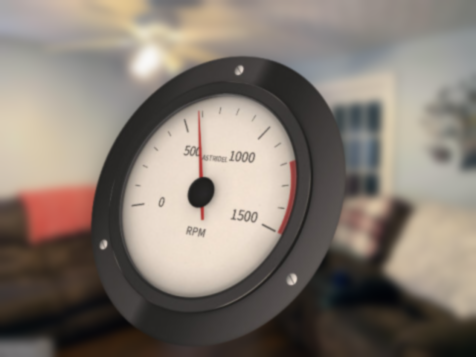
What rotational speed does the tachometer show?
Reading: 600 rpm
